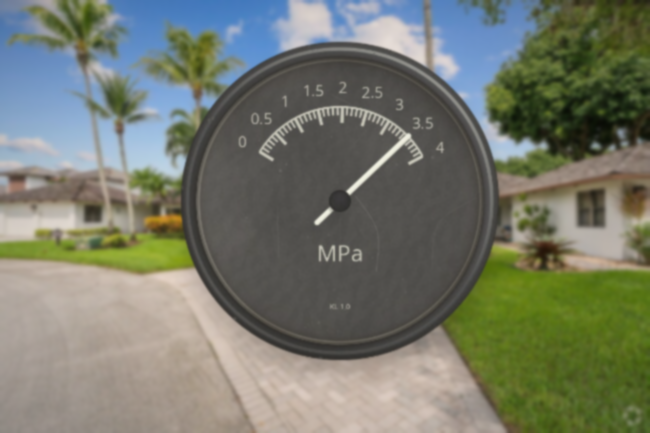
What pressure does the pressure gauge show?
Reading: 3.5 MPa
